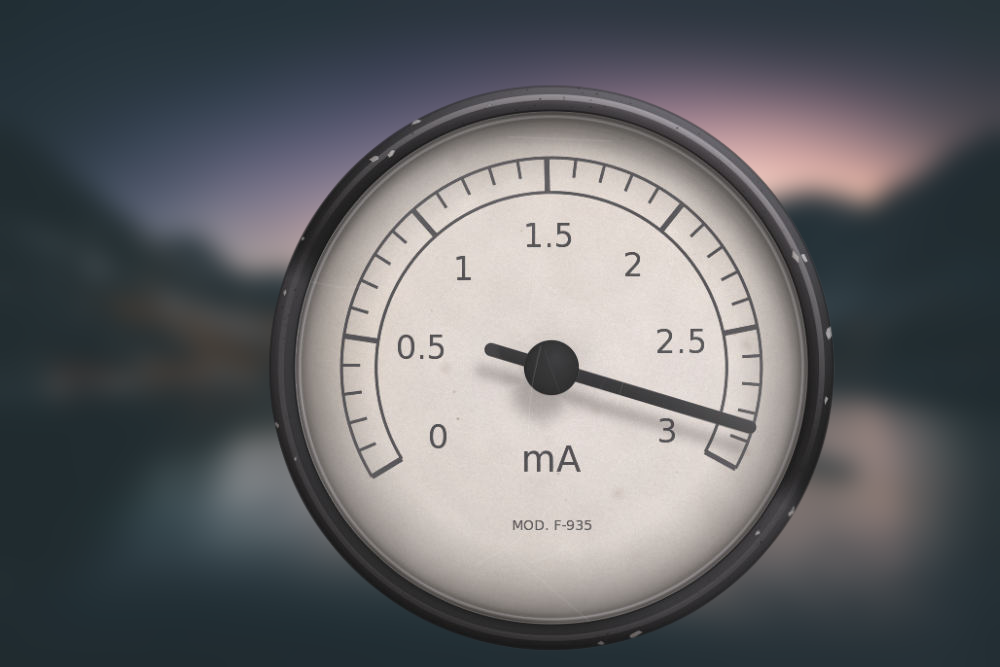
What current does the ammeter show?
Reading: 2.85 mA
